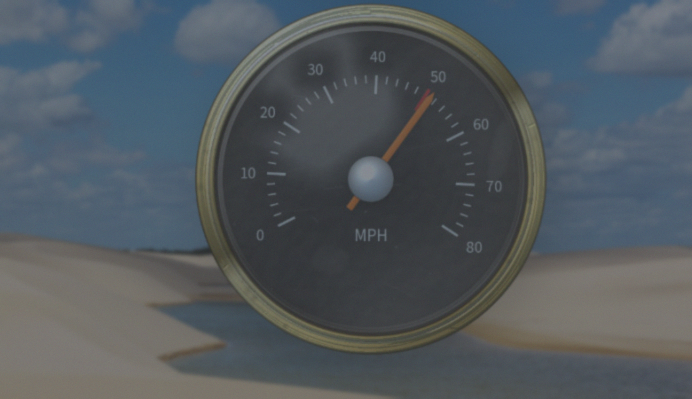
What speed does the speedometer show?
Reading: 51 mph
